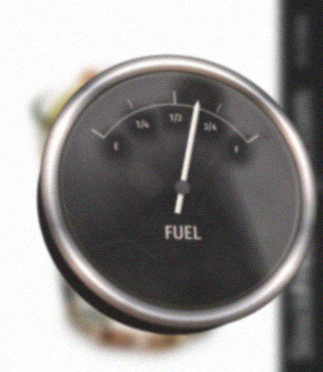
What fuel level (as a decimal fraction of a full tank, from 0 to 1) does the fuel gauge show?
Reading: 0.625
